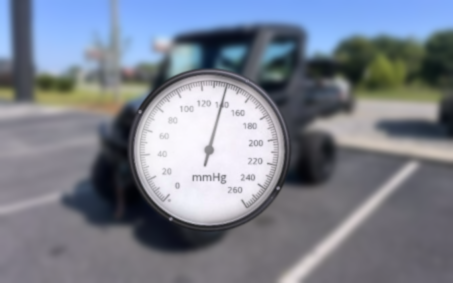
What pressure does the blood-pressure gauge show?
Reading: 140 mmHg
